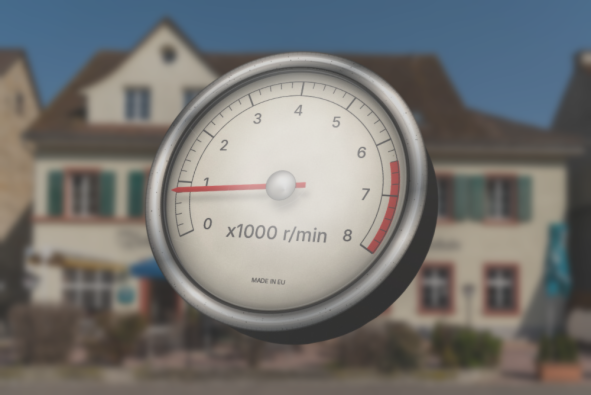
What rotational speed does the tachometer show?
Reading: 800 rpm
